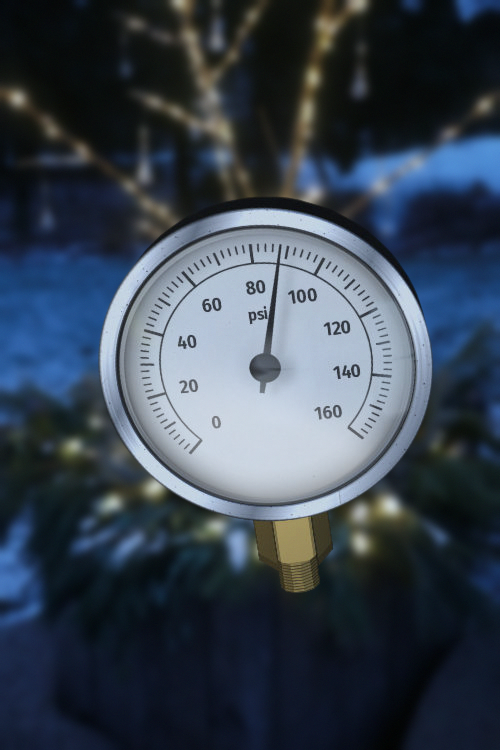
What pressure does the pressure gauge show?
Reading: 88 psi
